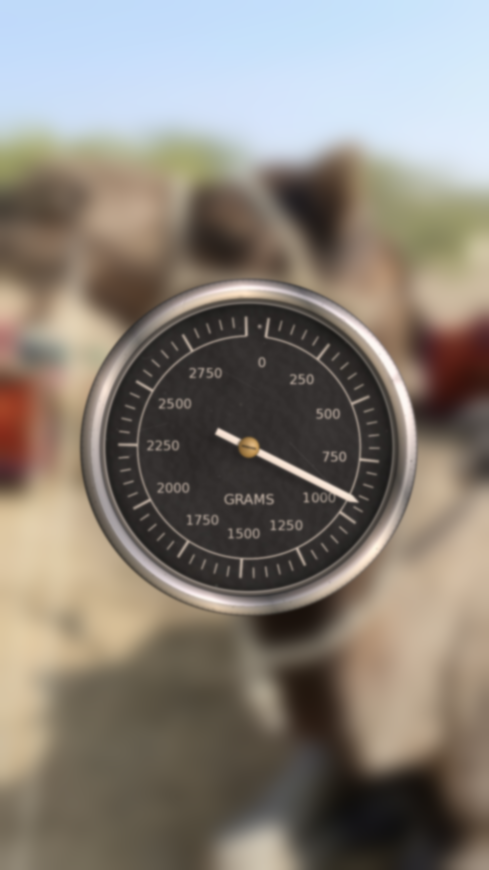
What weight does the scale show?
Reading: 925 g
